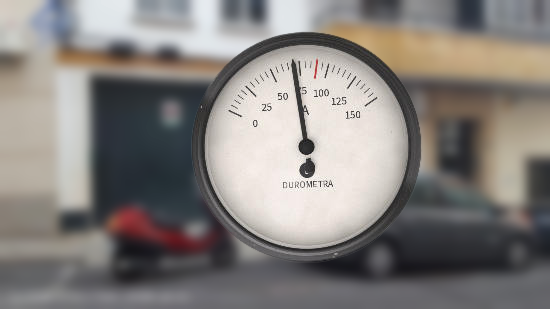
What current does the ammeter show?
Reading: 70 A
